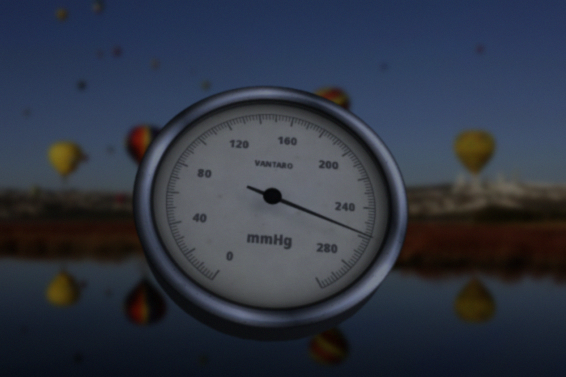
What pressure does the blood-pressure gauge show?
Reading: 260 mmHg
